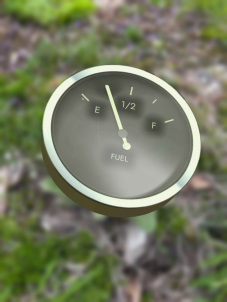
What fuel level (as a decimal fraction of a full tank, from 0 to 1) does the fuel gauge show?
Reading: 0.25
